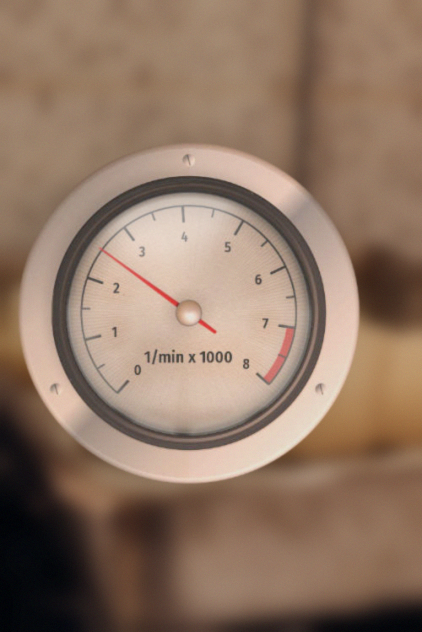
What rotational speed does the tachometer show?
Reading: 2500 rpm
